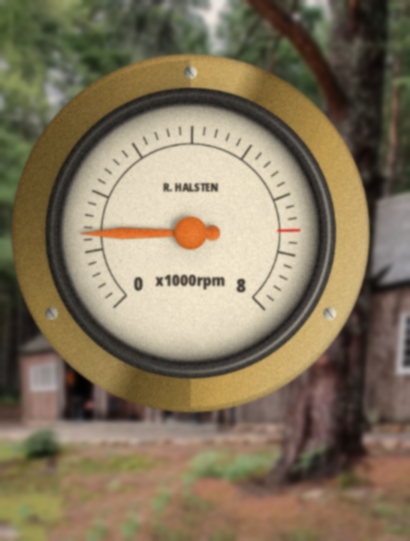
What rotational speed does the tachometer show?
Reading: 1300 rpm
